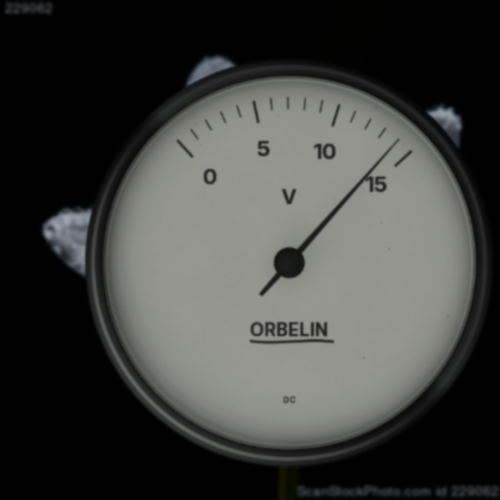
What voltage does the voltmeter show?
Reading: 14 V
